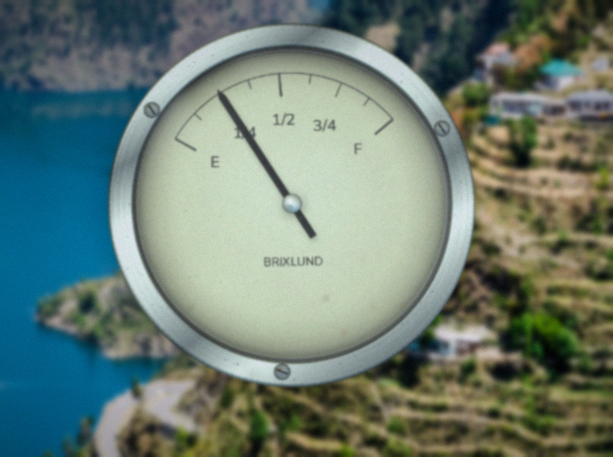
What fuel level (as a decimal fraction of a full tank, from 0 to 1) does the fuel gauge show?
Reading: 0.25
